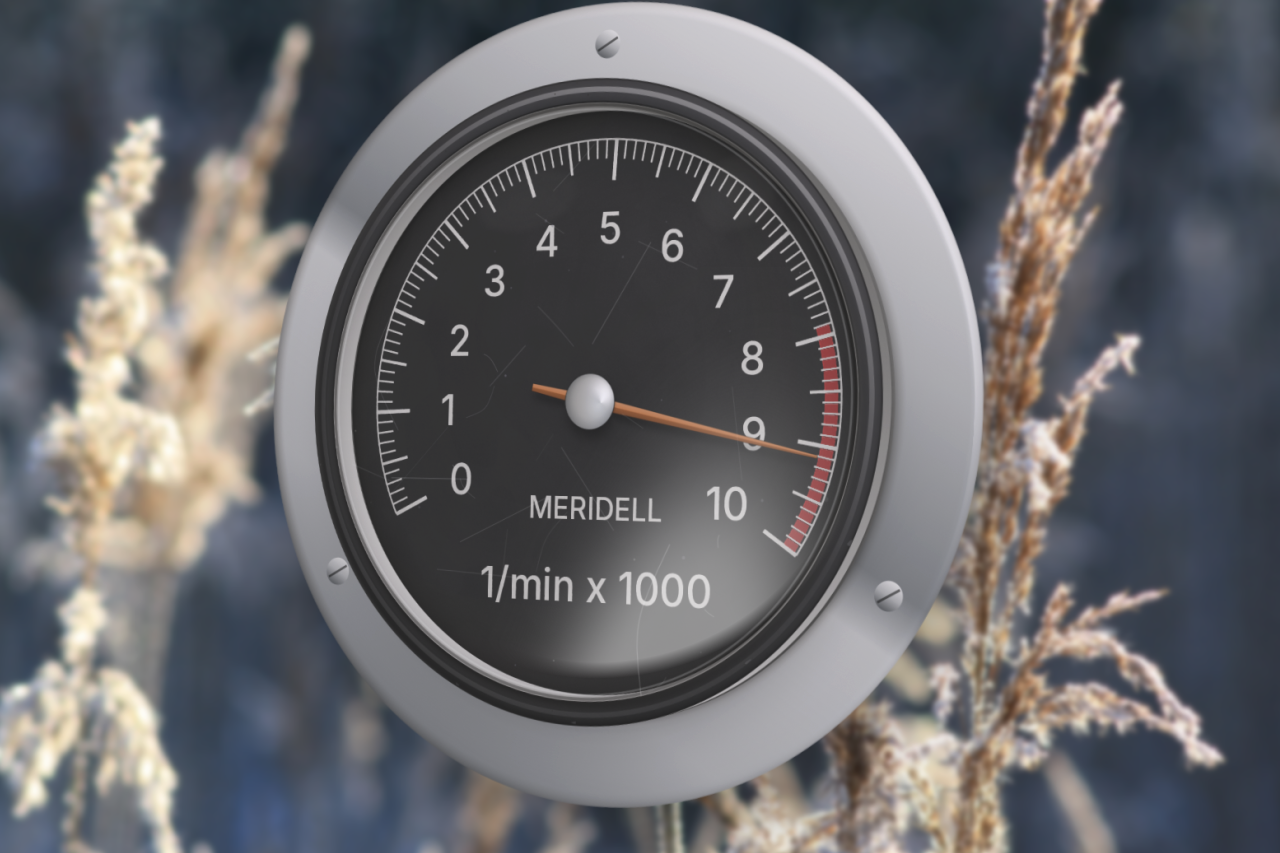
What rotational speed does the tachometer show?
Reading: 9100 rpm
